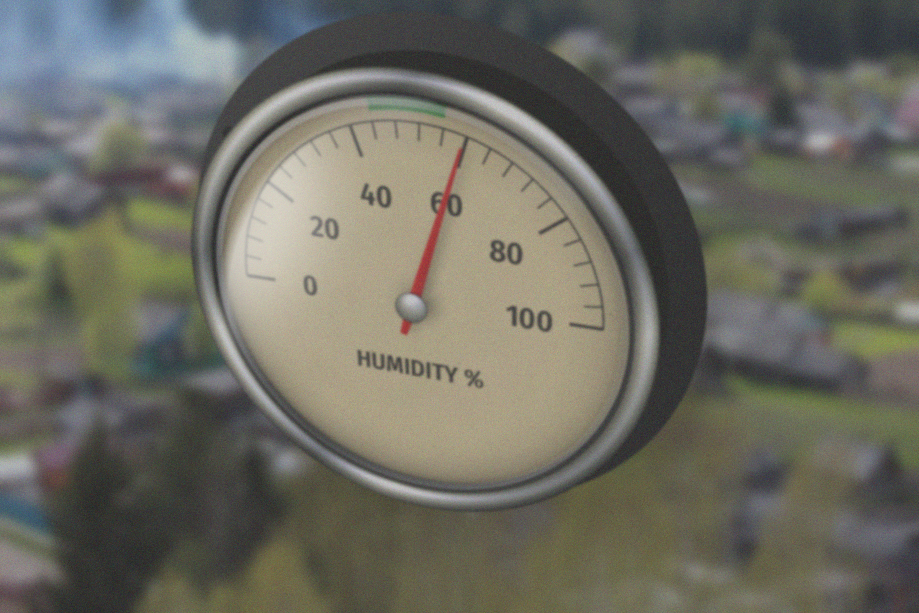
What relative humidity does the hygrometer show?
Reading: 60 %
